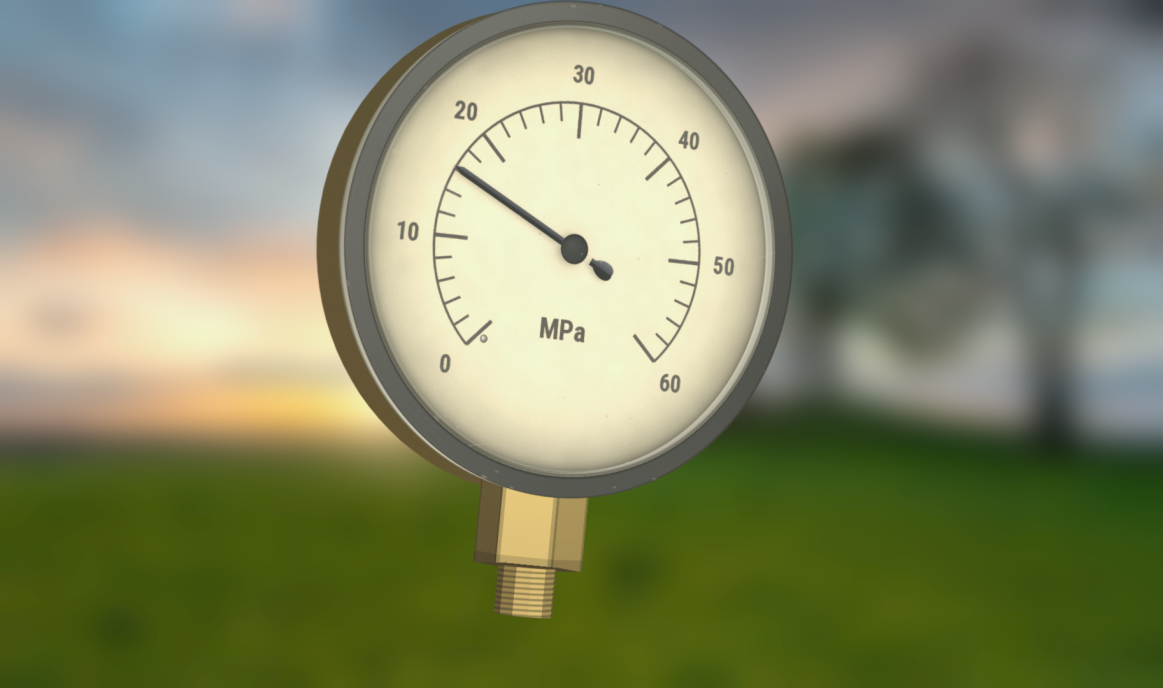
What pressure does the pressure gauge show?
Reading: 16 MPa
